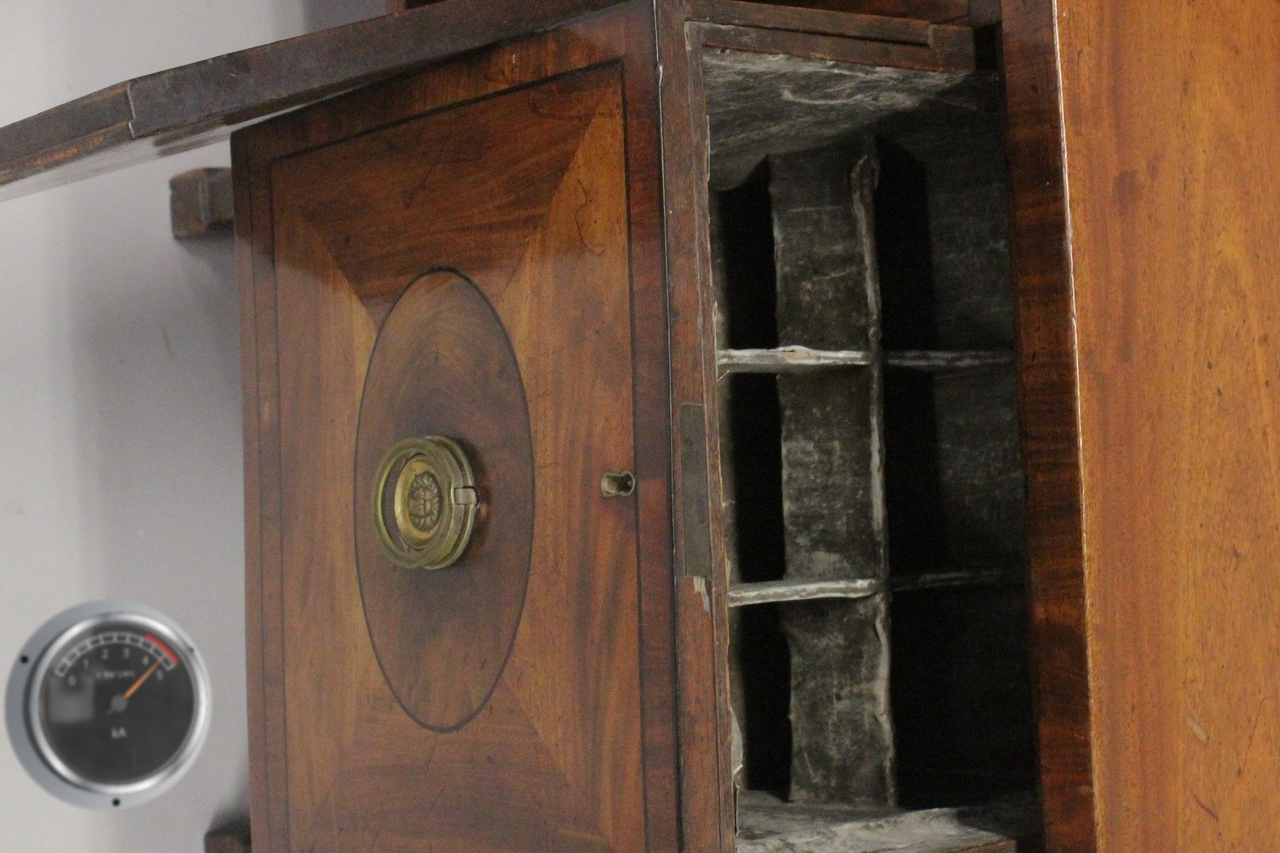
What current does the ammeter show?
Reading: 4.5 kA
